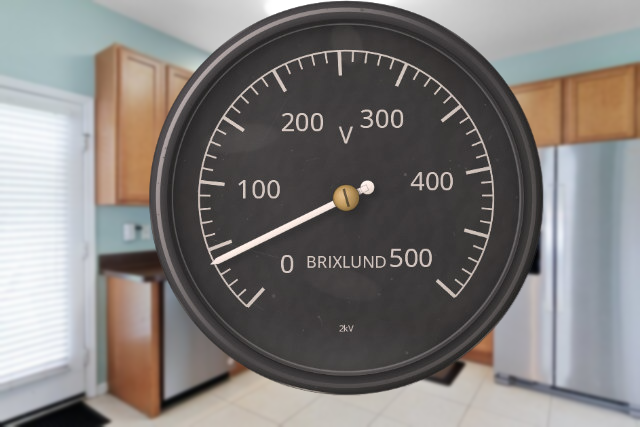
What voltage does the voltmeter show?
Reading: 40 V
